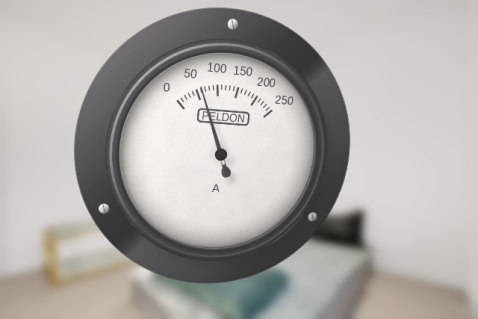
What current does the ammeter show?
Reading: 60 A
